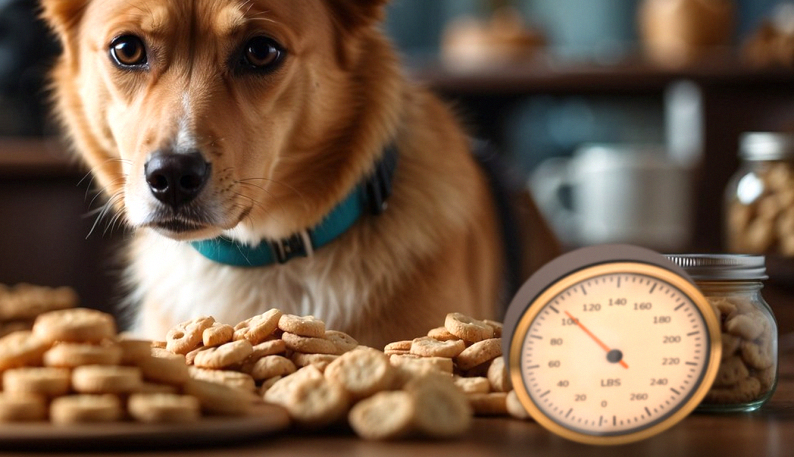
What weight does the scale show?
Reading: 104 lb
